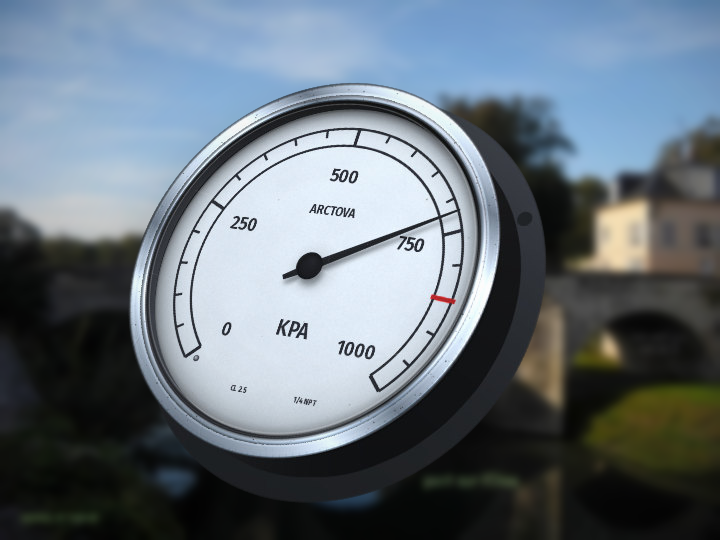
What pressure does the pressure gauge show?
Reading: 725 kPa
